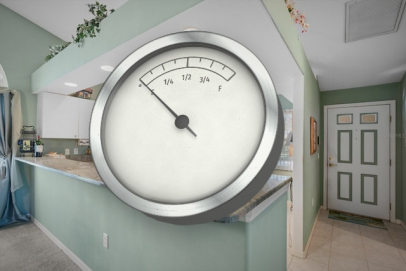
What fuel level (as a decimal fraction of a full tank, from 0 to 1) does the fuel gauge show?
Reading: 0
